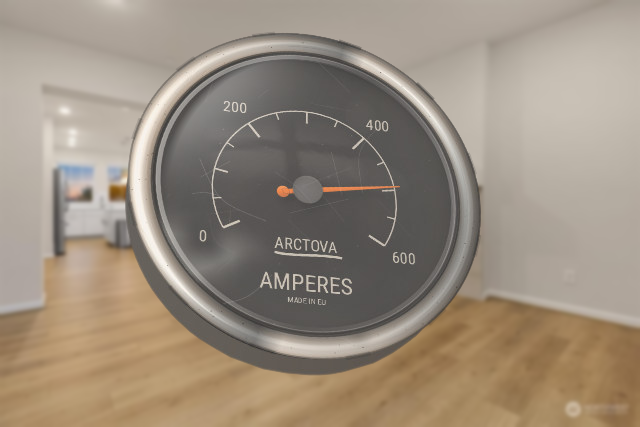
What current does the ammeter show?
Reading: 500 A
